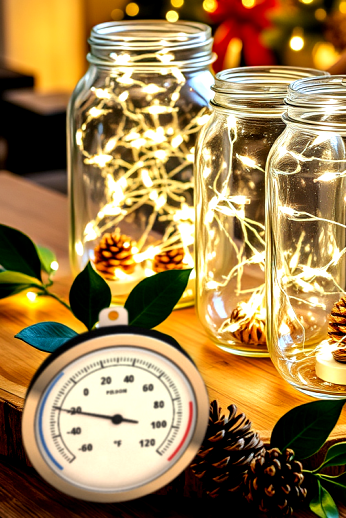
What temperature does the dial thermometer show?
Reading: -20 °F
